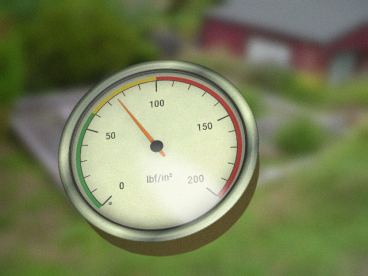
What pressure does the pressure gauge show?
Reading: 75 psi
